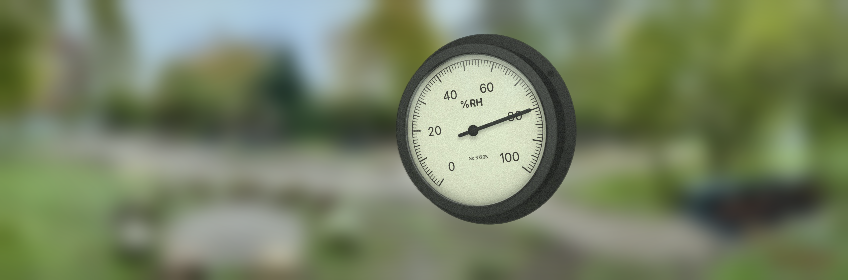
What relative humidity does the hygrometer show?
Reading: 80 %
